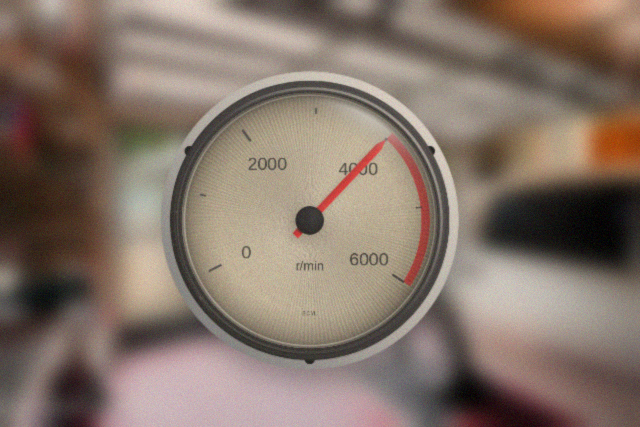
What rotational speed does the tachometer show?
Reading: 4000 rpm
